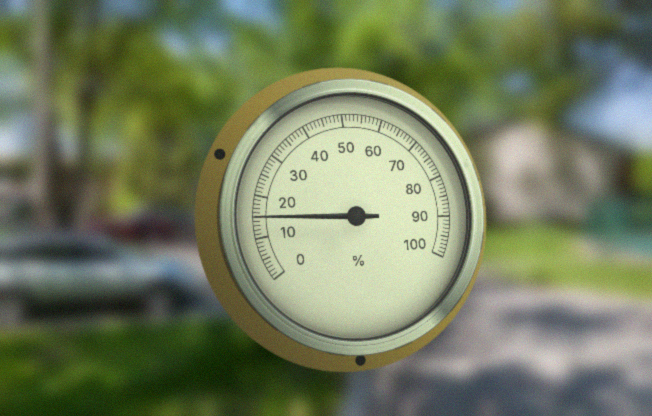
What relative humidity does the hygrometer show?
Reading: 15 %
